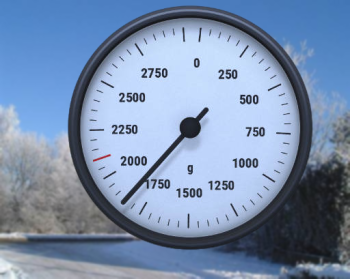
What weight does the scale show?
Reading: 1850 g
